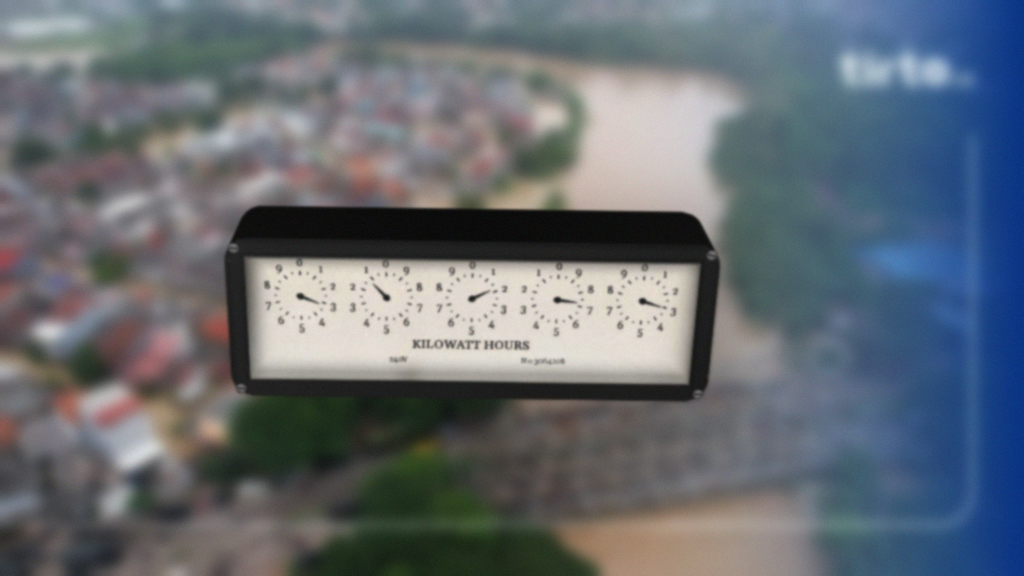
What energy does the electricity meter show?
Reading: 31173 kWh
